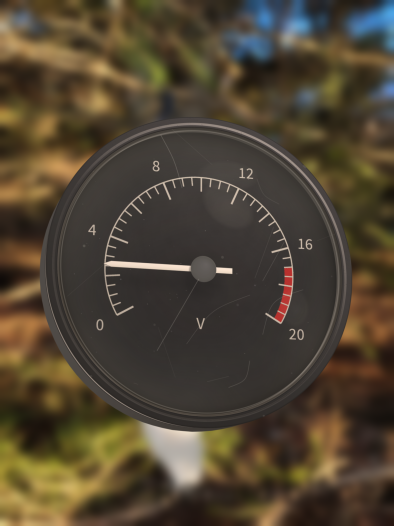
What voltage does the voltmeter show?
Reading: 2.5 V
